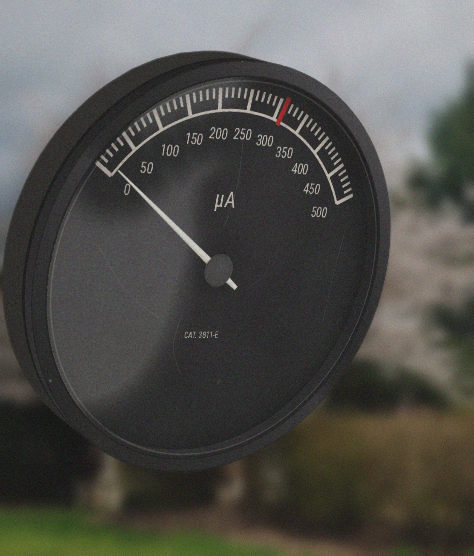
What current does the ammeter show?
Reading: 10 µA
